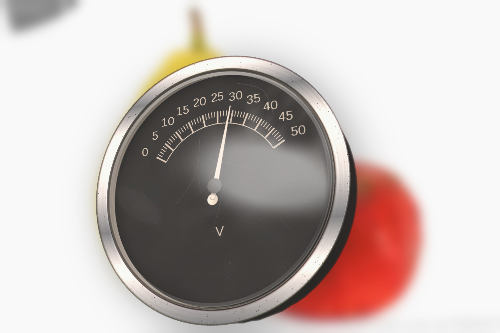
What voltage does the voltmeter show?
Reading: 30 V
